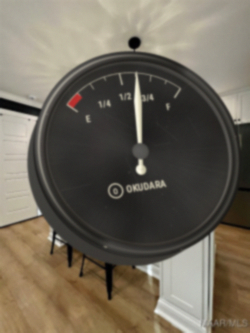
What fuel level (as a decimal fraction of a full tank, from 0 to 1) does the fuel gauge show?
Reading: 0.625
